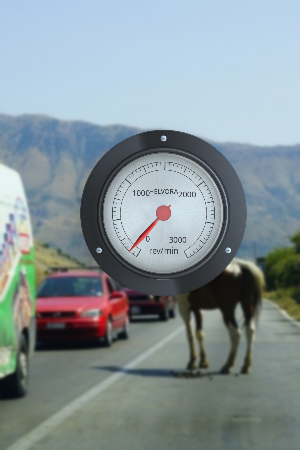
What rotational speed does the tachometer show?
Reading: 100 rpm
